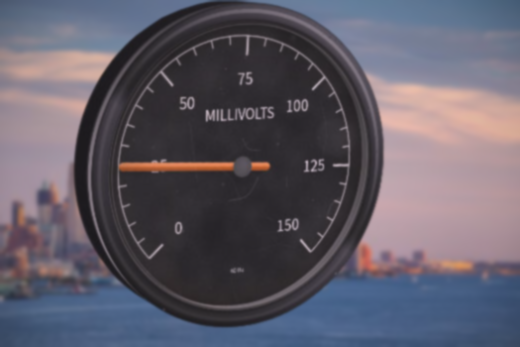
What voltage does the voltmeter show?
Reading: 25 mV
